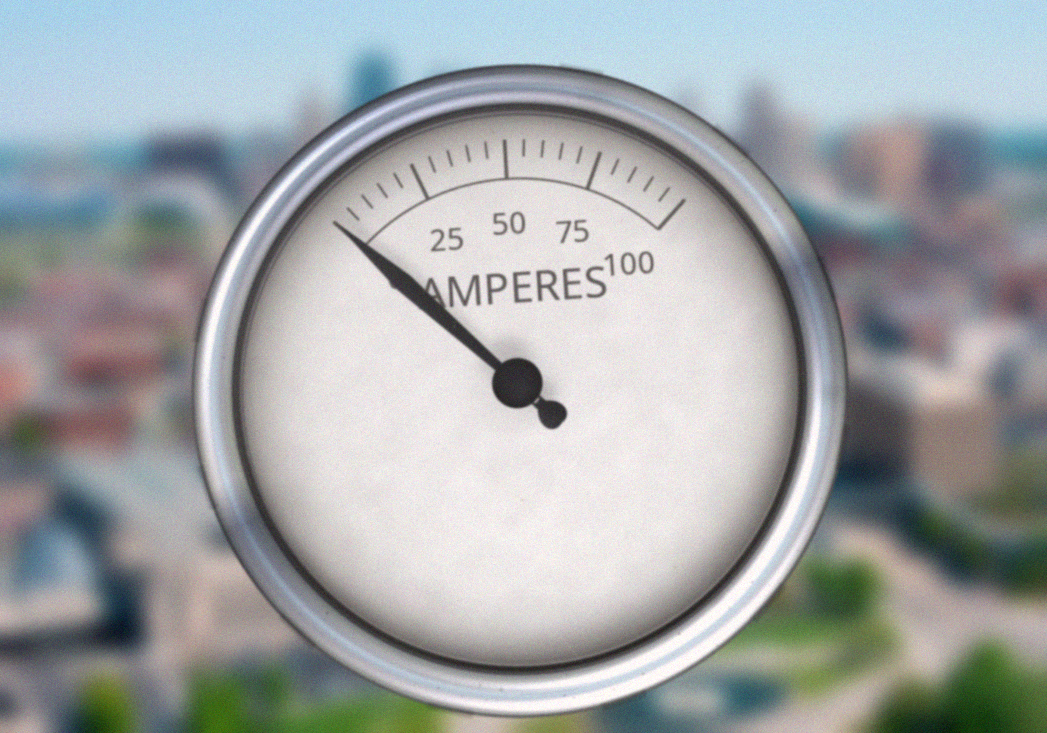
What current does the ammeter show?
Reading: 0 A
